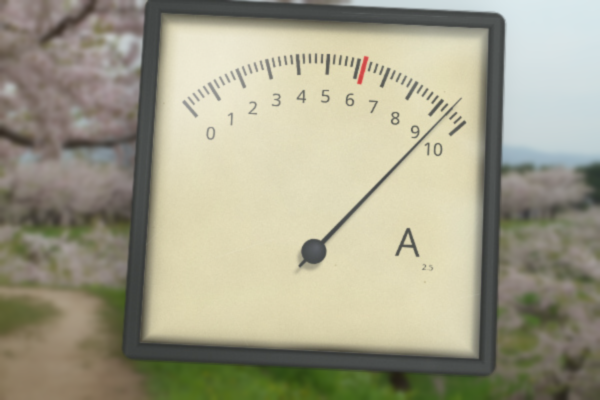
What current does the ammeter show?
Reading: 9.4 A
